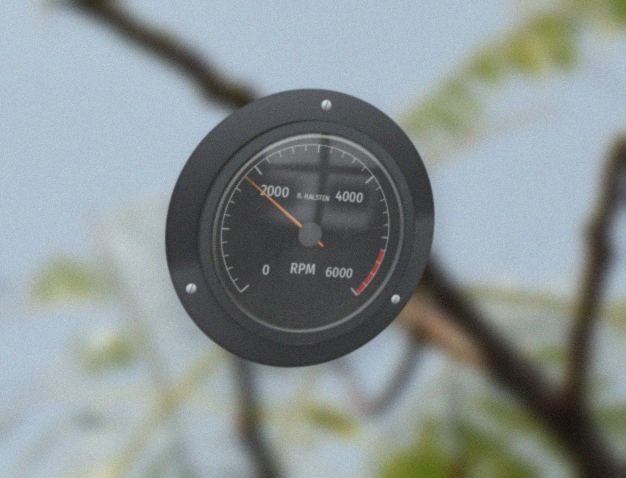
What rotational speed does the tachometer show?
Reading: 1800 rpm
